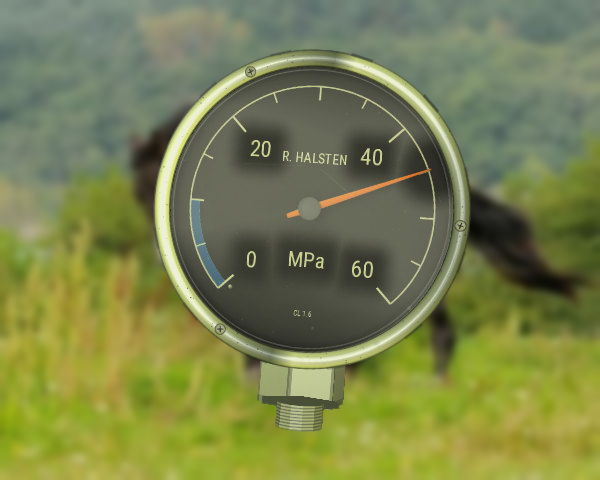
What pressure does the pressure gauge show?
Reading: 45 MPa
